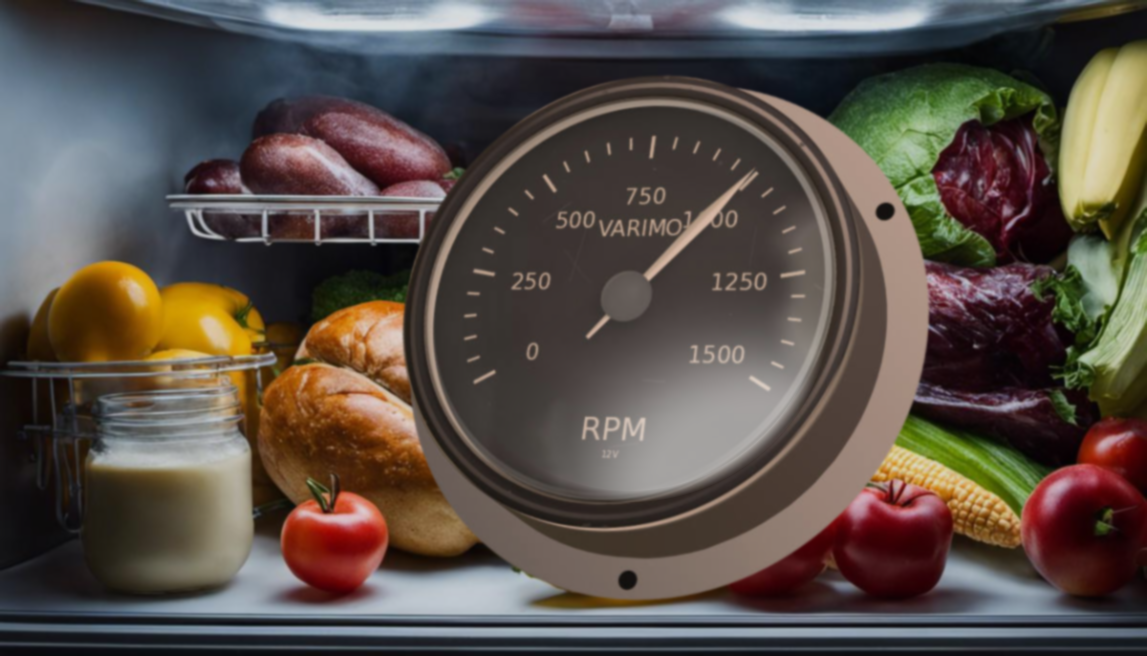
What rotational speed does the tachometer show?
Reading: 1000 rpm
